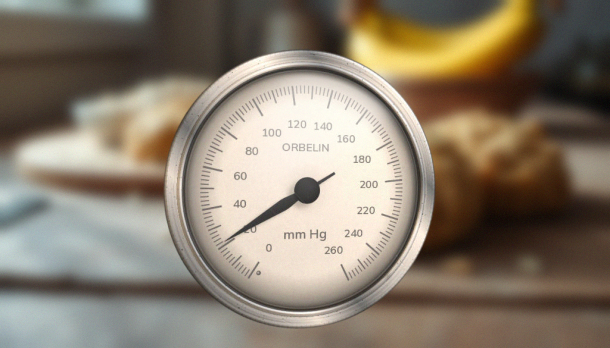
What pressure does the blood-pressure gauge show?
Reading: 22 mmHg
